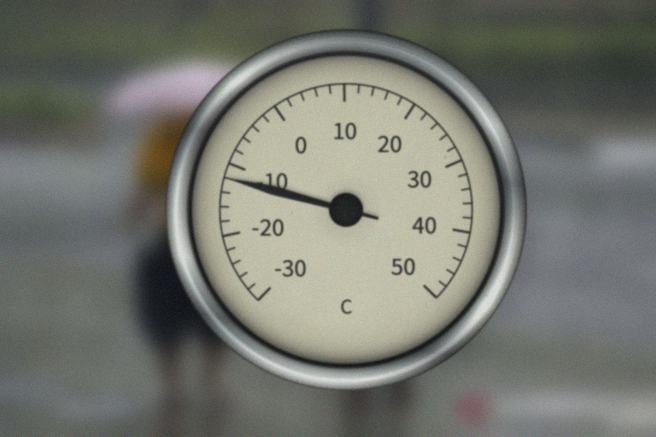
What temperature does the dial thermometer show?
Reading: -12 °C
